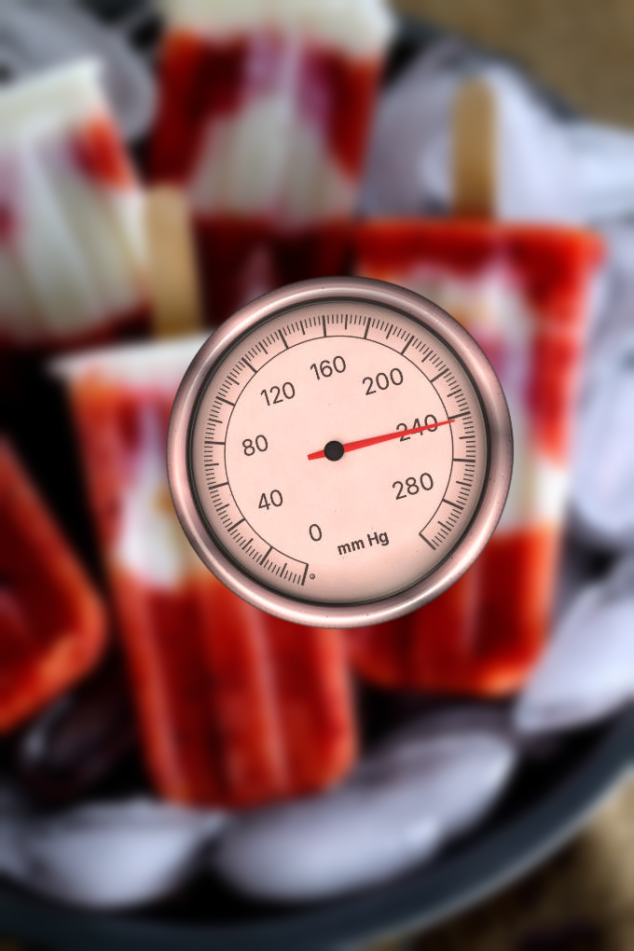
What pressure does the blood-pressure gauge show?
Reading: 242 mmHg
